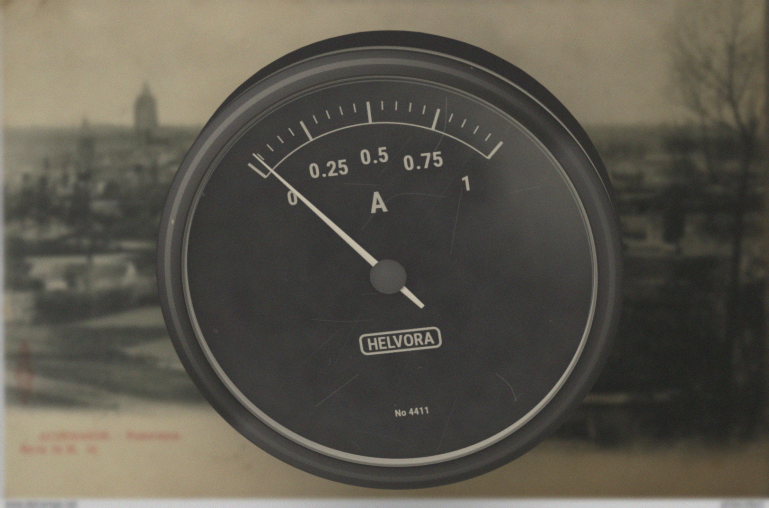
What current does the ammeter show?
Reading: 0.05 A
